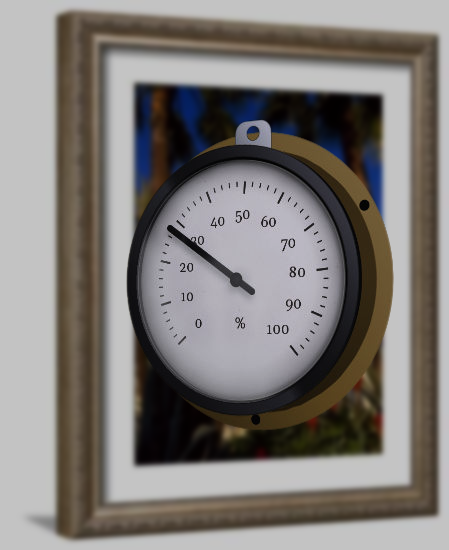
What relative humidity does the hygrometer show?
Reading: 28 %
